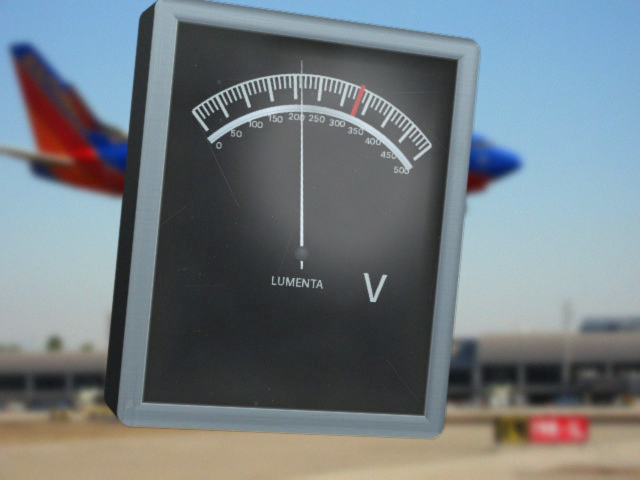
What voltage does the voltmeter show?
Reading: 210 V
